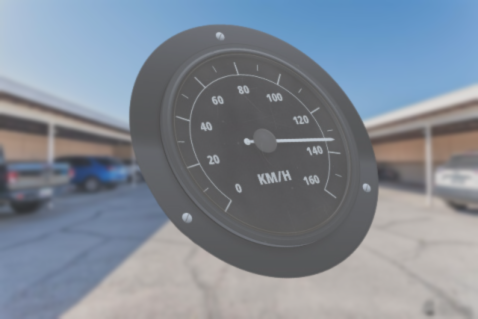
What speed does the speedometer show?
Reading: 135 km/h
